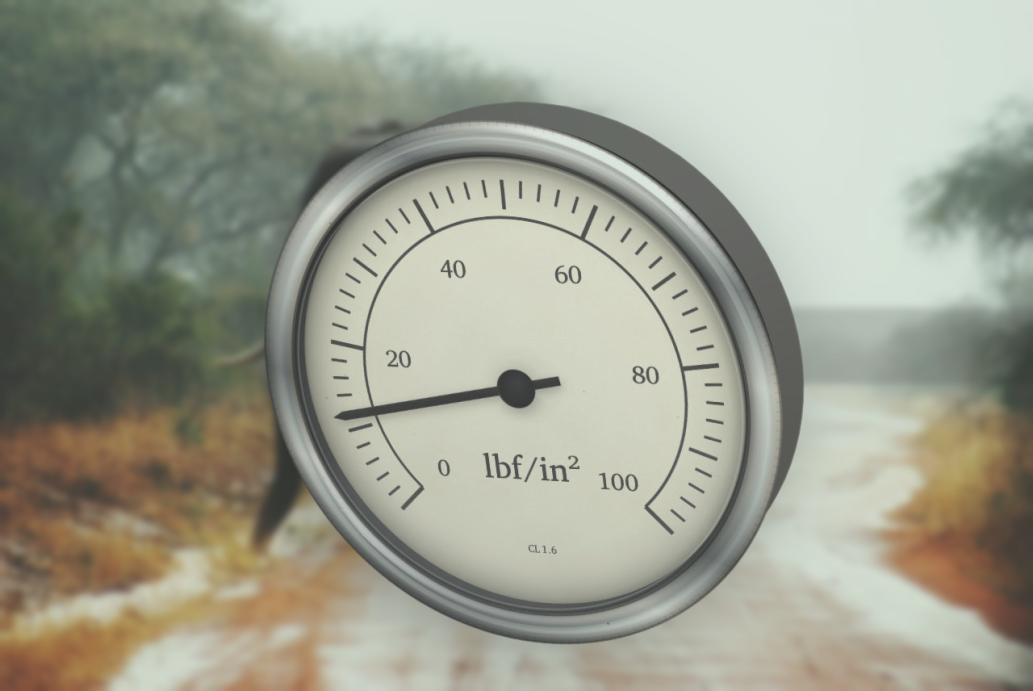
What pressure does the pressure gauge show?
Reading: 12 psi
